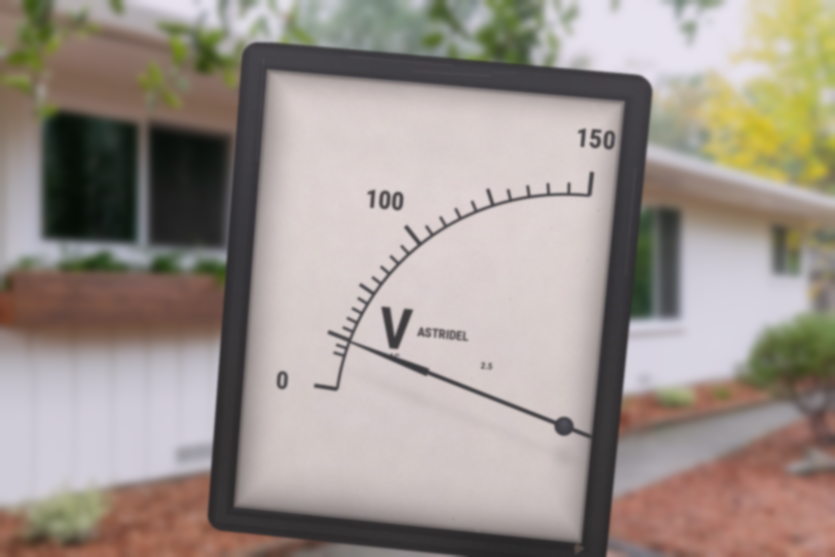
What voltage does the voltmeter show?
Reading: 50 V
